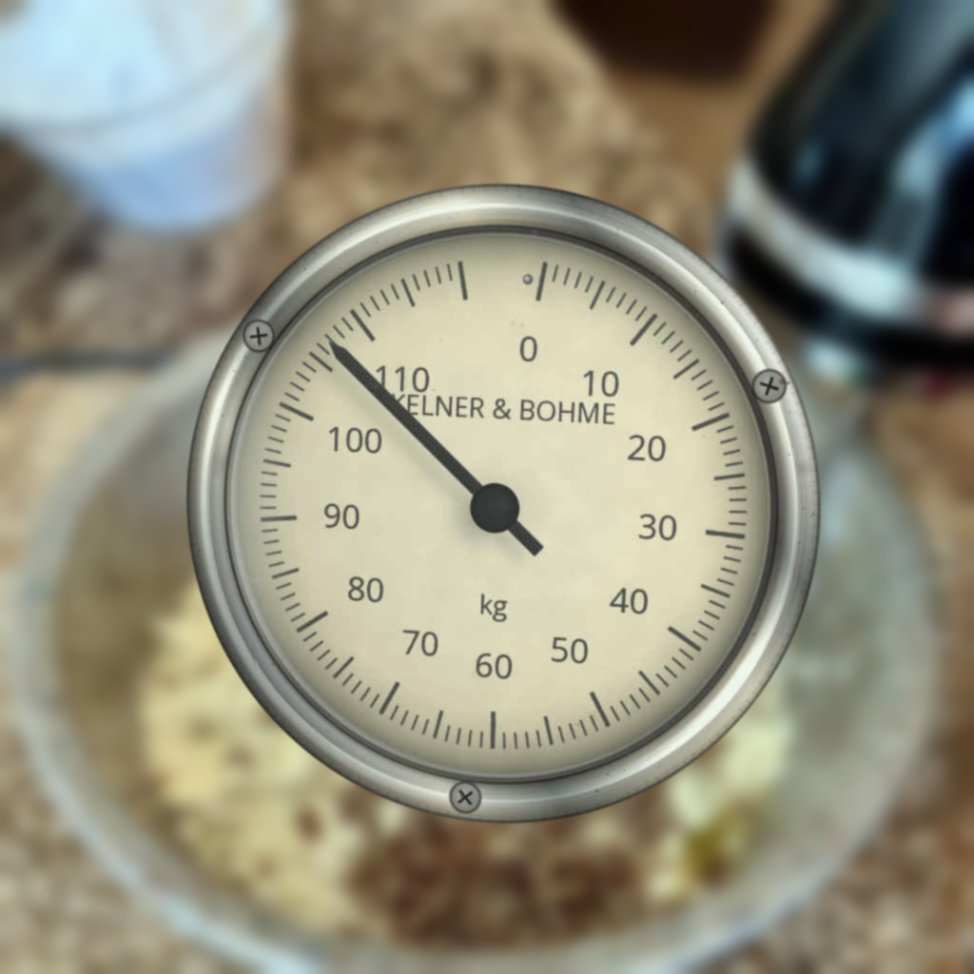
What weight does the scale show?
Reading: 107 kg
